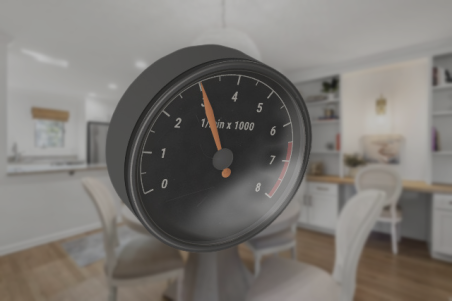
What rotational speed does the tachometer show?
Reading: 3000 rpm
